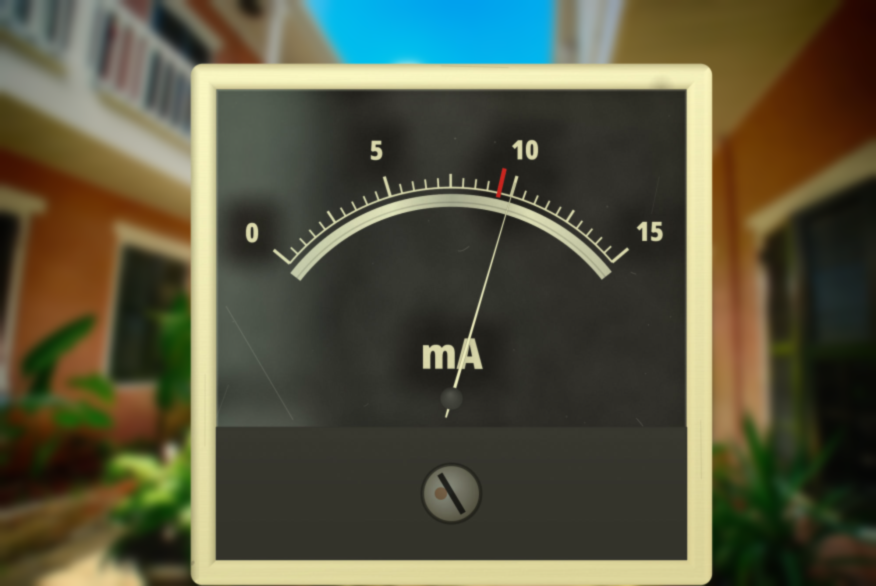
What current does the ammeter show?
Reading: 10 mA
